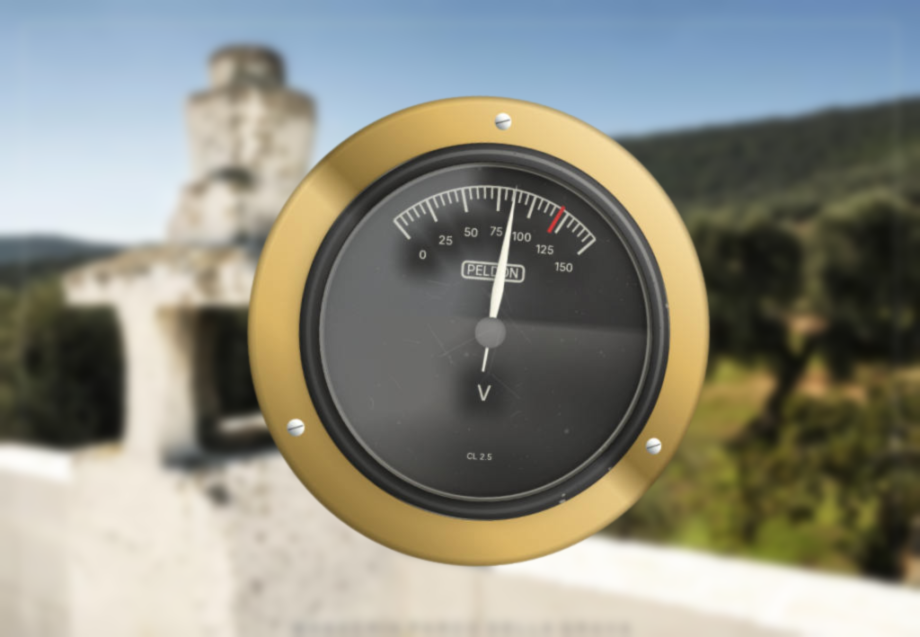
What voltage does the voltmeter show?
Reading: 85 V
